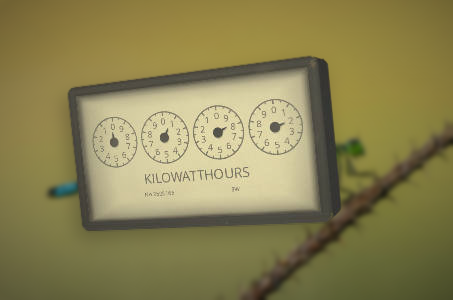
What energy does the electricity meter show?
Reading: 82 kWh
